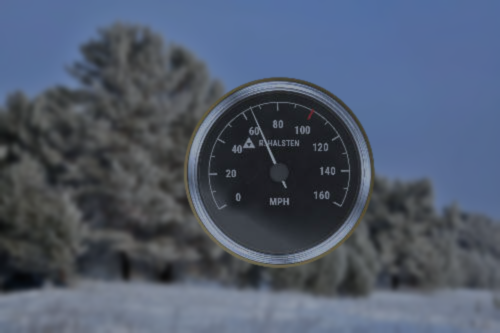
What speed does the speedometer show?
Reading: 65 mph
